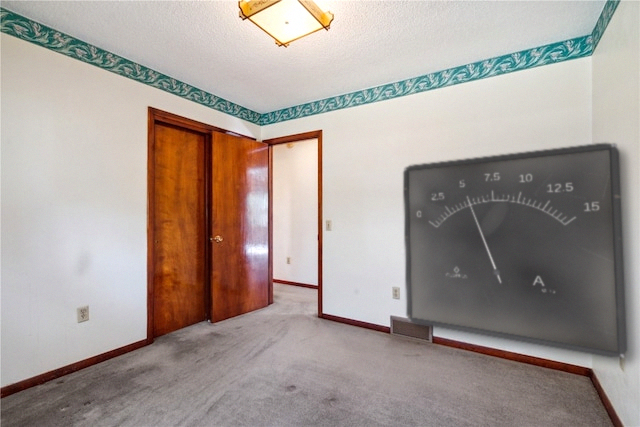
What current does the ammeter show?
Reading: 5 A
